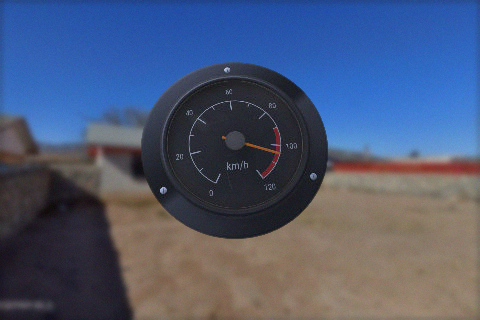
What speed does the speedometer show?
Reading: 105 km/h
